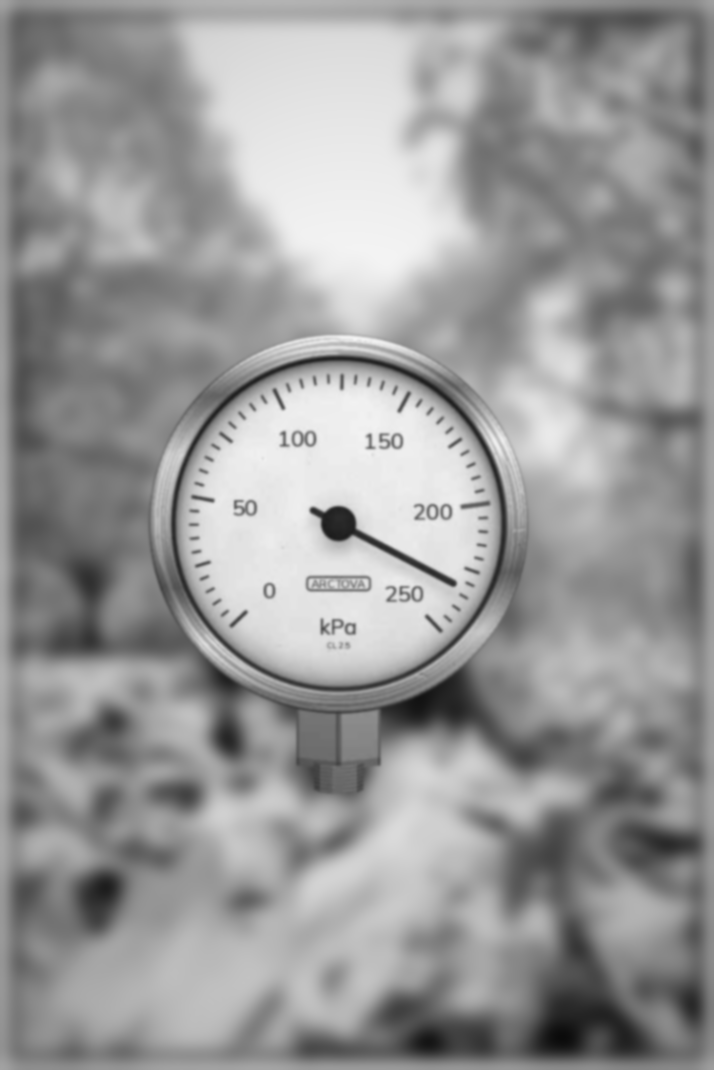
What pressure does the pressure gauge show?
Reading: 232.5 kPa
